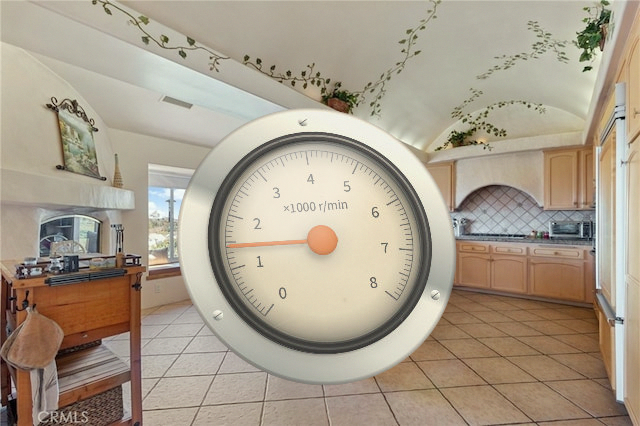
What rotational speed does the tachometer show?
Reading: 1400 rpm
